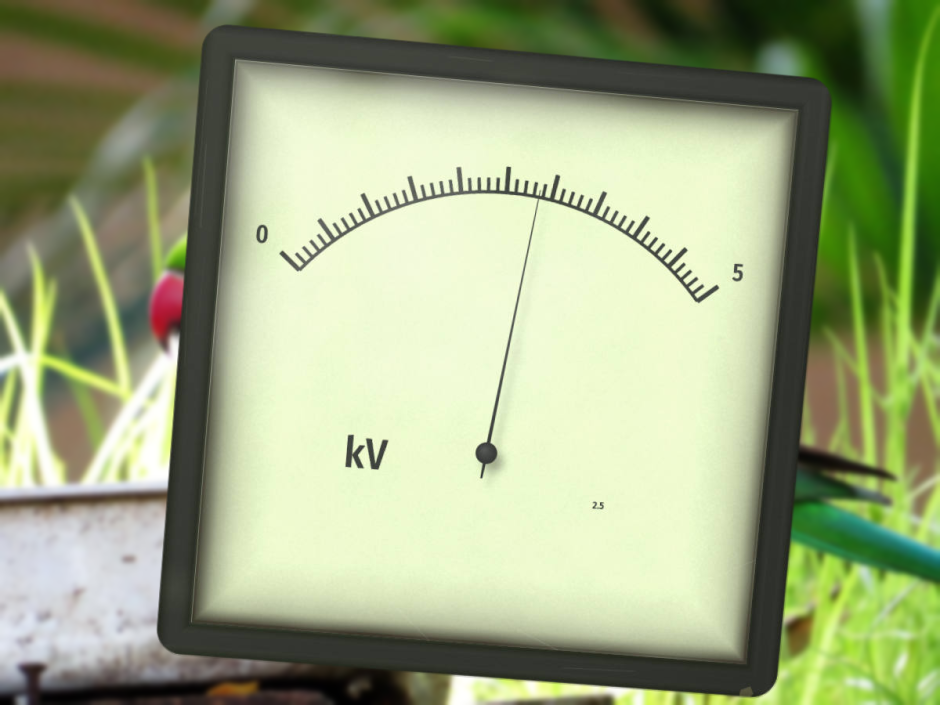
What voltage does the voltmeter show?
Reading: 2.85 kV
